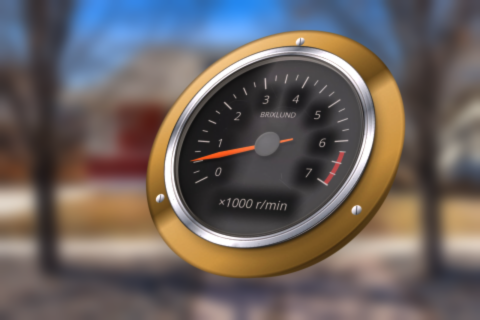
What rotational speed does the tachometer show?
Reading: 500 rpm
